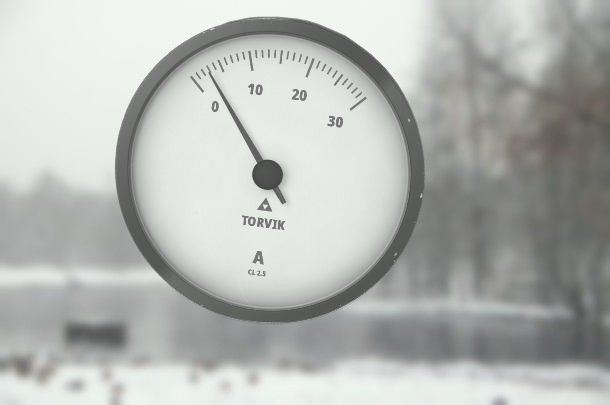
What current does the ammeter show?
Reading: 3 A
